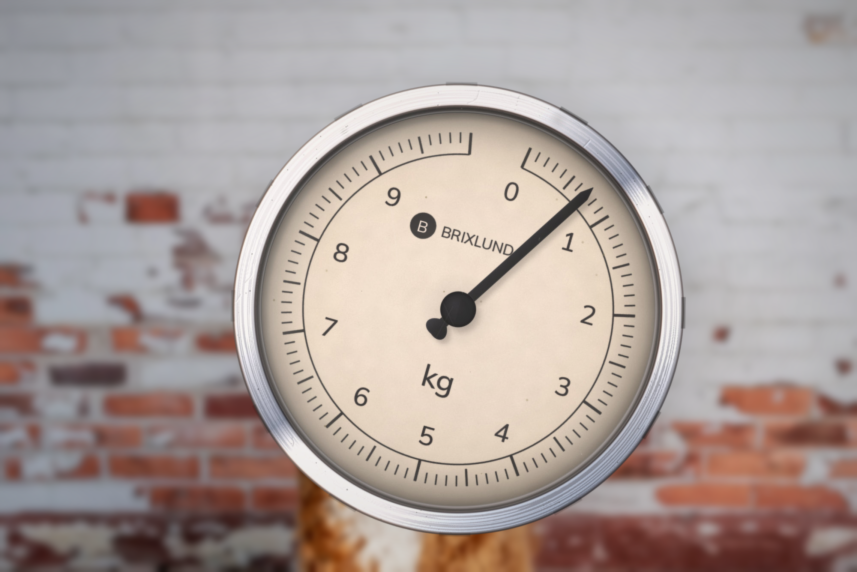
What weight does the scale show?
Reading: 0.7 kg
